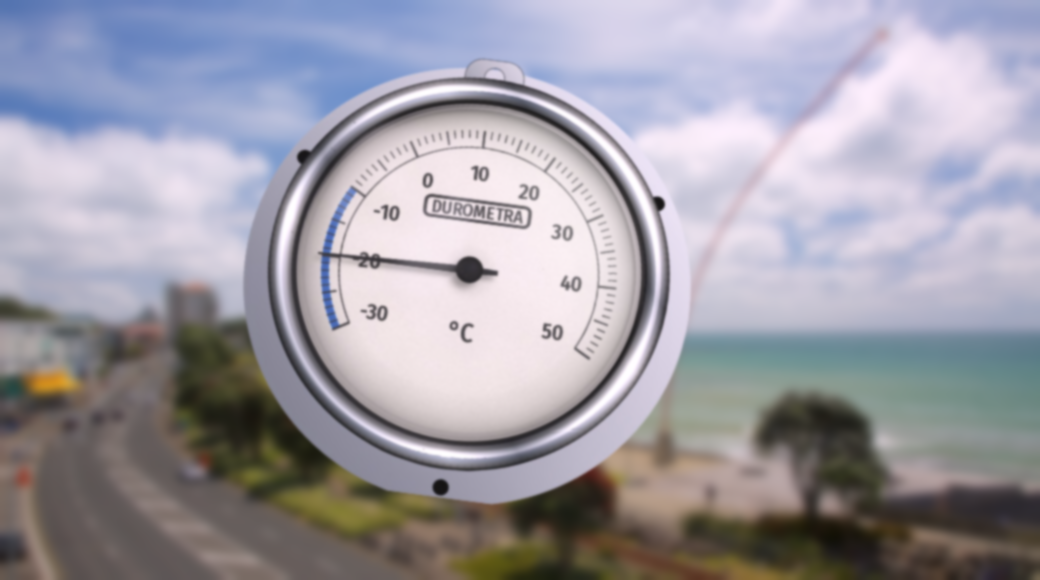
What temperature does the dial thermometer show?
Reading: -20 °C
